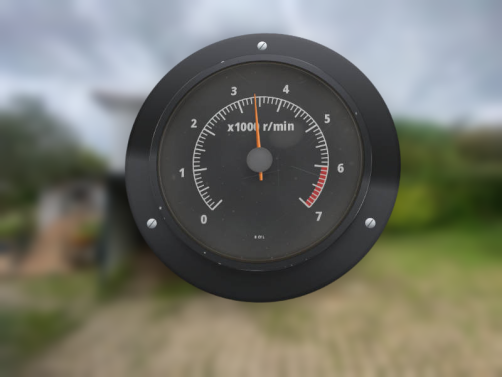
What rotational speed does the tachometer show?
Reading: 3400 rpm
